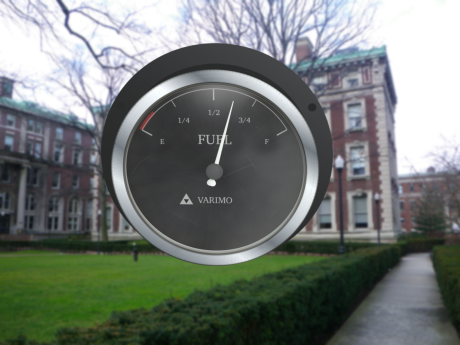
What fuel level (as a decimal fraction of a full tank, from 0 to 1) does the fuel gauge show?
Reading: 0.625
